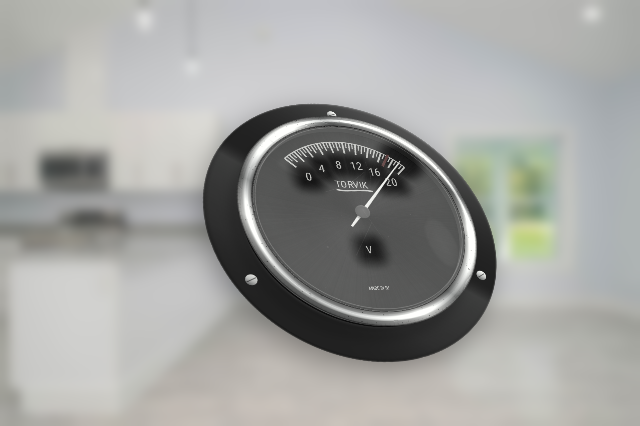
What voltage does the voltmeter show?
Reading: 19 V
